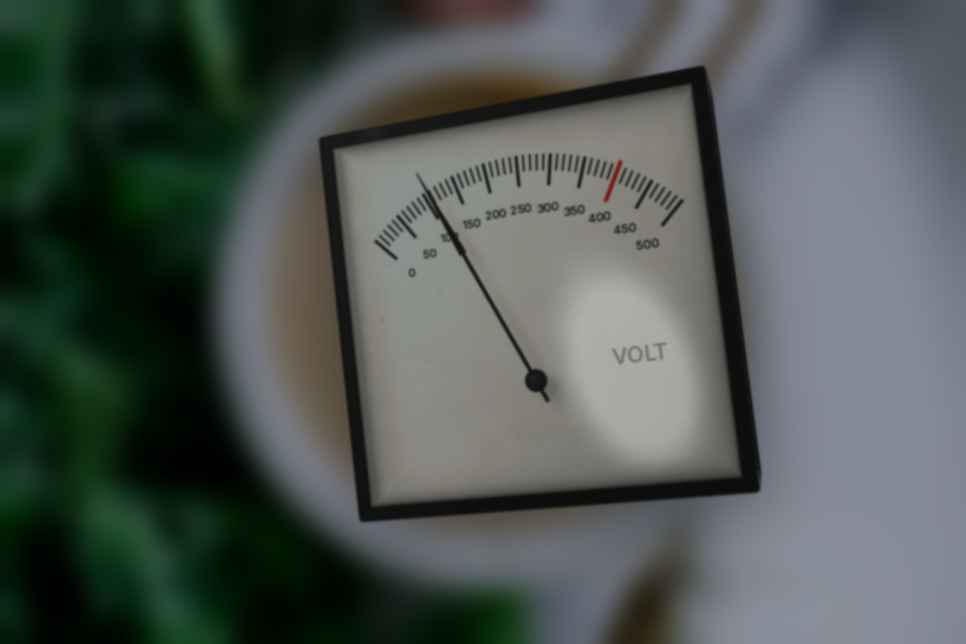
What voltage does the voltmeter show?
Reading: 110 V
